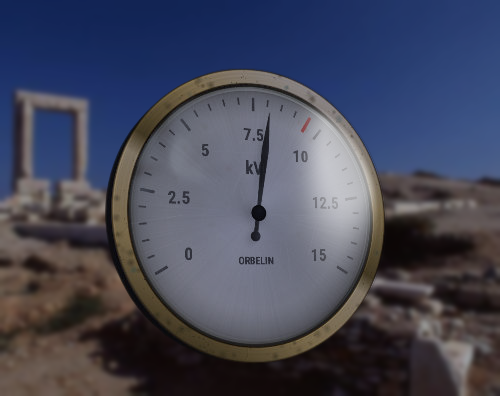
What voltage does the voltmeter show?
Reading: 8 kV
